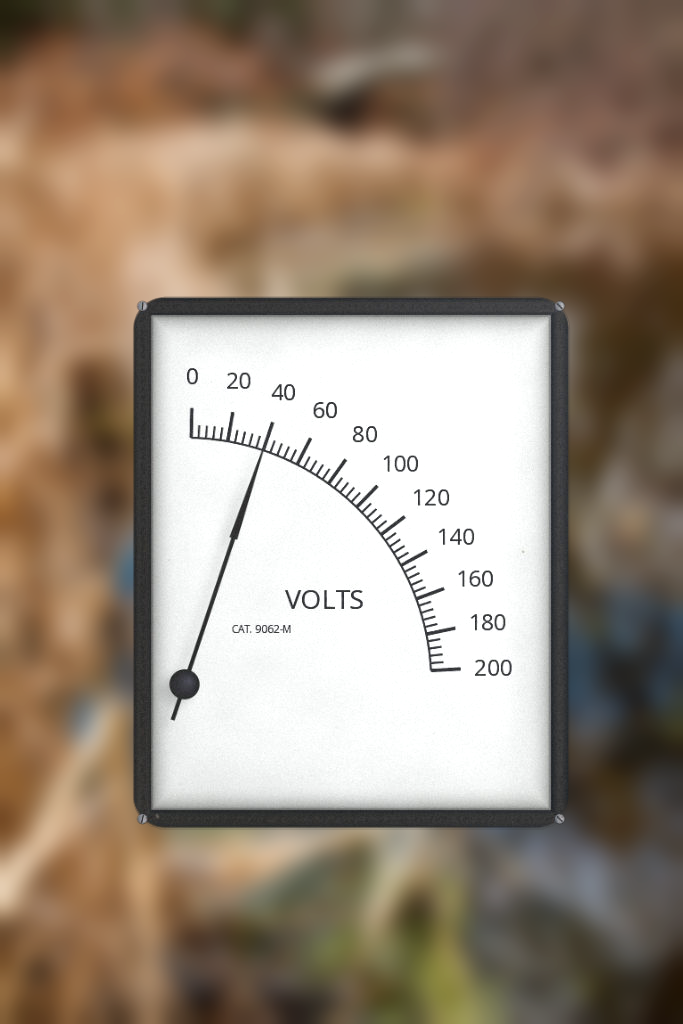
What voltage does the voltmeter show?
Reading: 40 V
